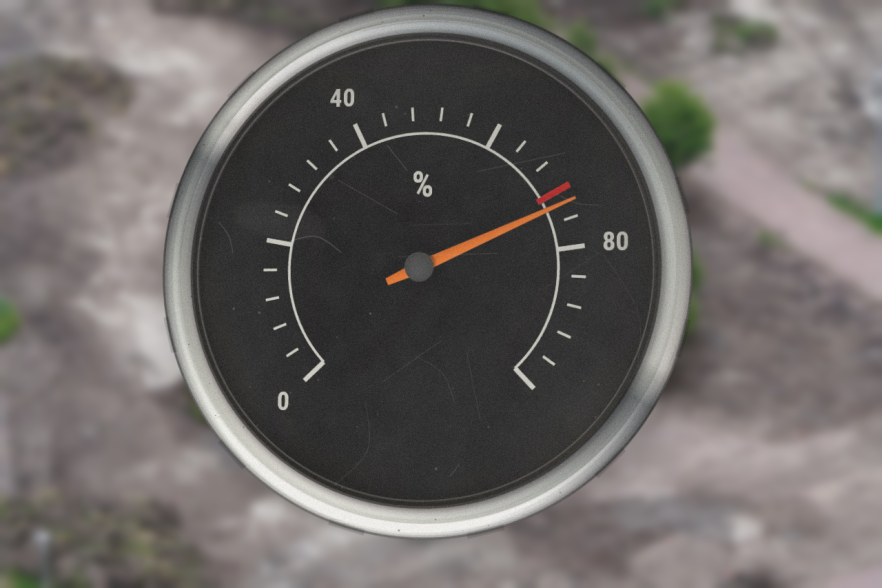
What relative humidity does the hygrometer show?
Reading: 74 %
